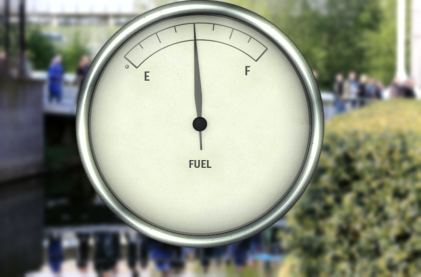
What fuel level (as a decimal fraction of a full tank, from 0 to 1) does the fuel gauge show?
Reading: 0.5
